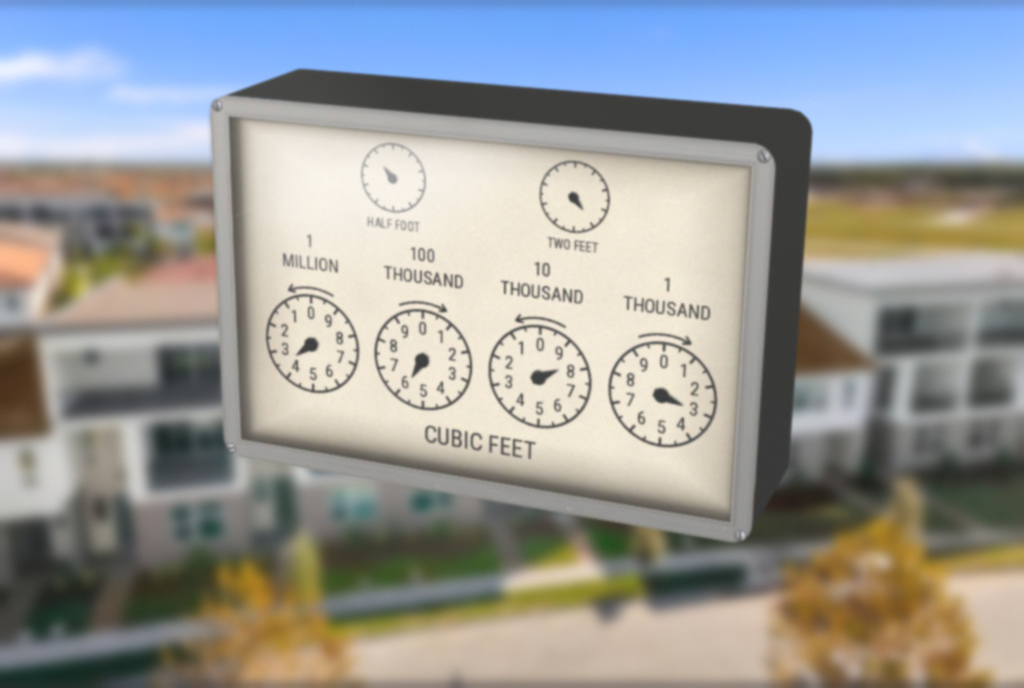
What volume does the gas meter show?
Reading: 358300 ft³
